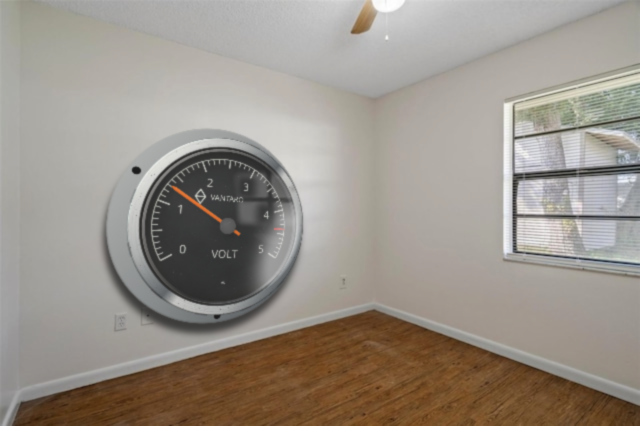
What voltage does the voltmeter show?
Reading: 1.3 V
